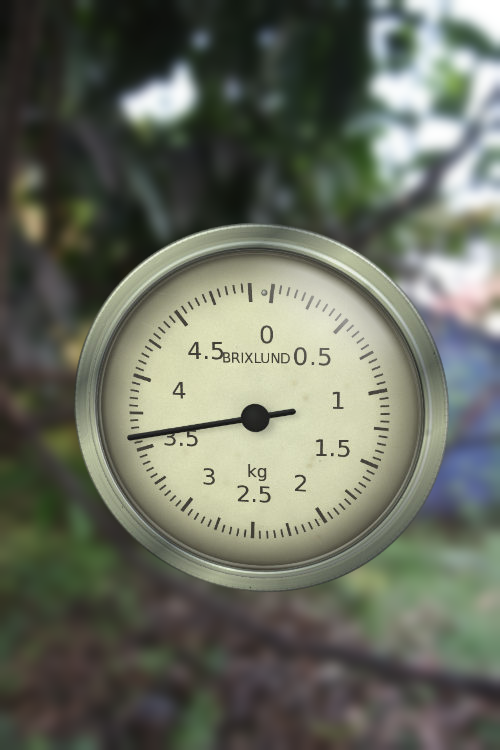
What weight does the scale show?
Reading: 3.6 kg
